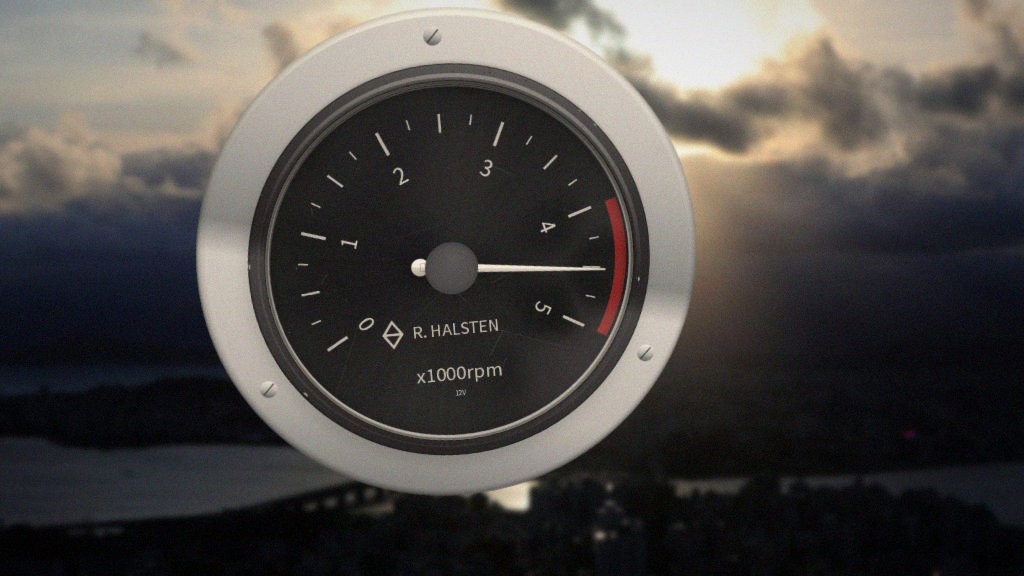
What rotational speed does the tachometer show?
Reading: 4500 rpm
